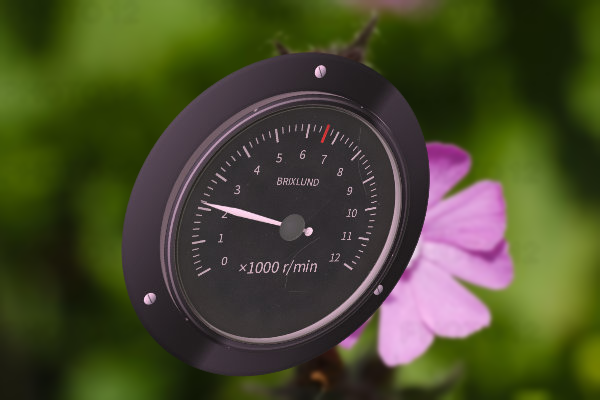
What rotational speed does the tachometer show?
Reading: 2200 rpm
